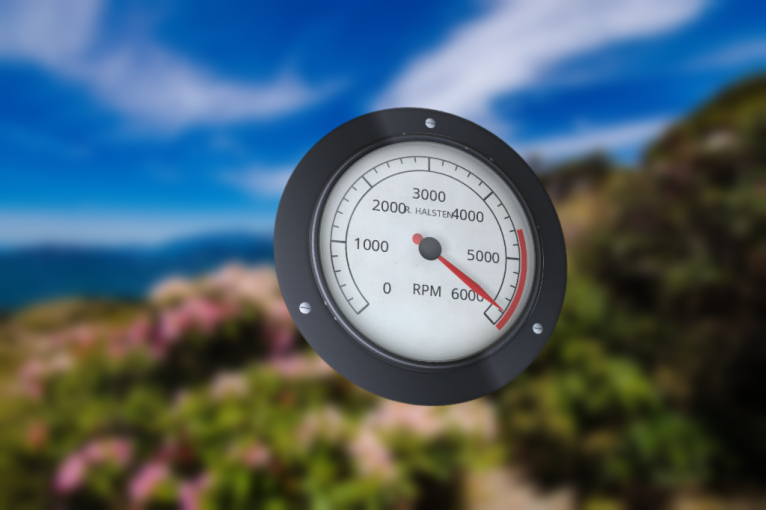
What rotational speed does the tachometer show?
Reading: 5800 rpm
